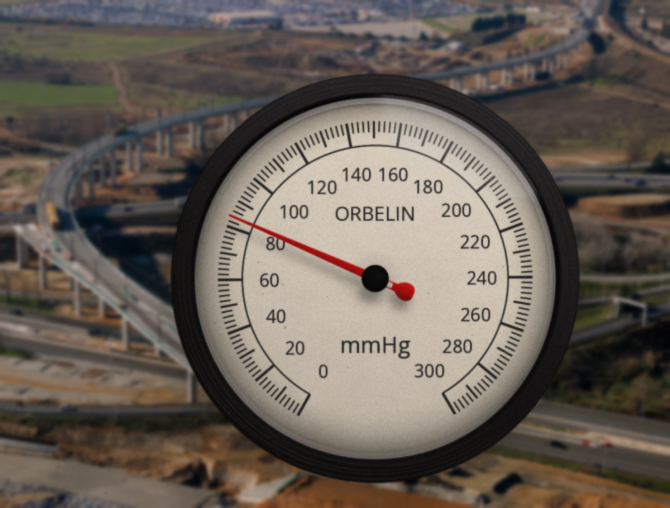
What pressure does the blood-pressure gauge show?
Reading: 84 mmHg
